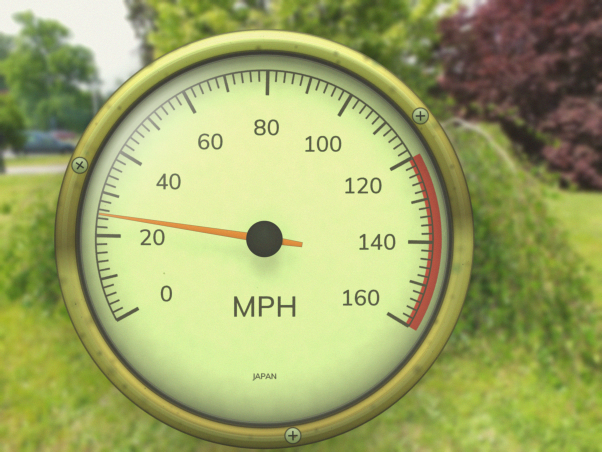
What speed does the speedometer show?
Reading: 25 mph
